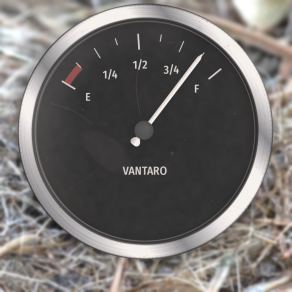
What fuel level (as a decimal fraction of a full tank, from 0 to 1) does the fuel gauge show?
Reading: 0.875
